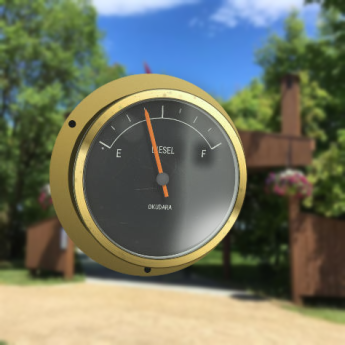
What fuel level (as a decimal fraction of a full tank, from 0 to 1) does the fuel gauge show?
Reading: 0.375
